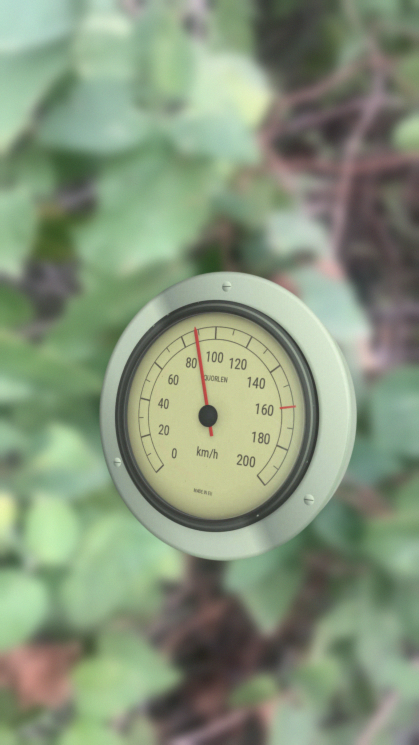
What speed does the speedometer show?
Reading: 90 km/h
